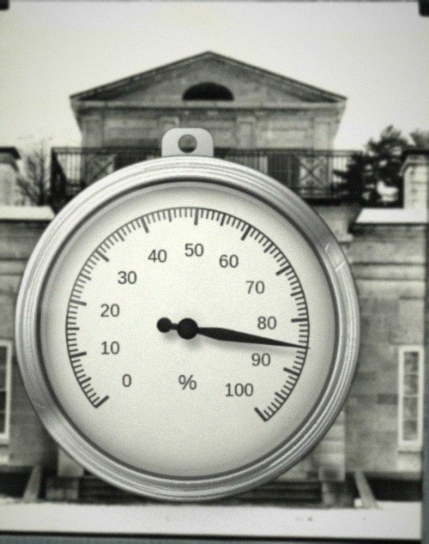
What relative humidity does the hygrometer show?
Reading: 85 %
